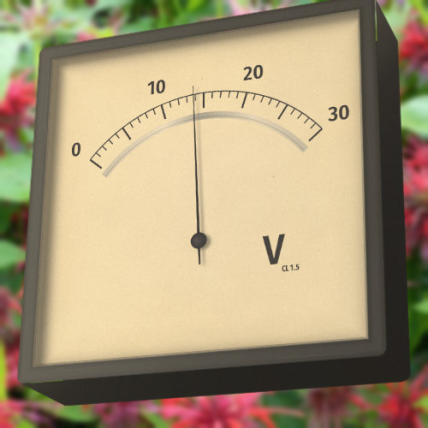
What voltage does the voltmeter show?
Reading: 14 V
